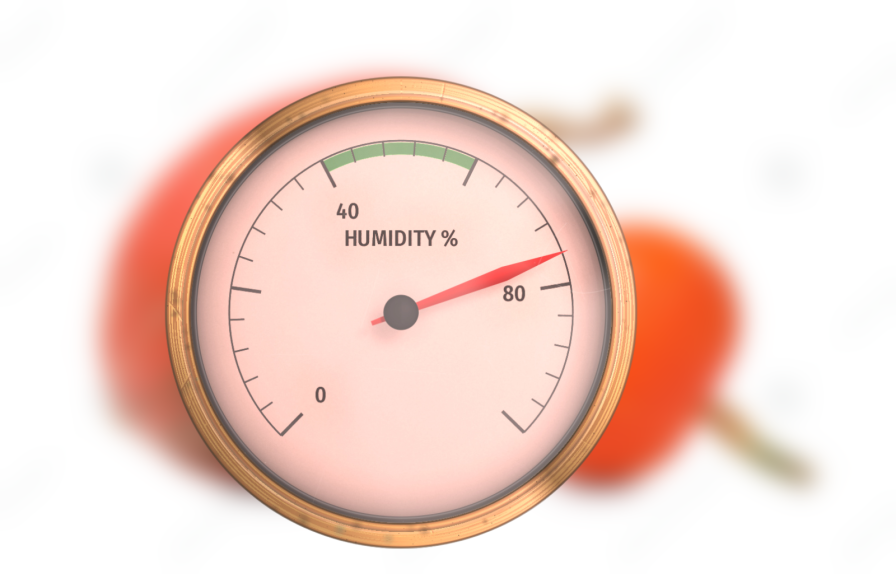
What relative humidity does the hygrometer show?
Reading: 76 %
